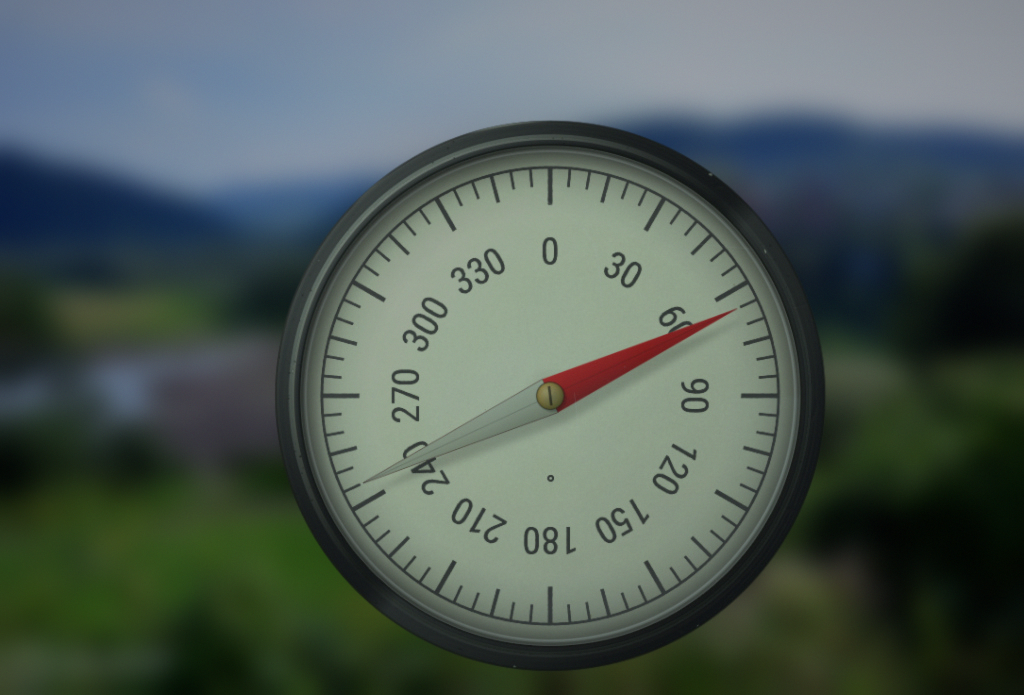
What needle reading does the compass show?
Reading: 65 °
